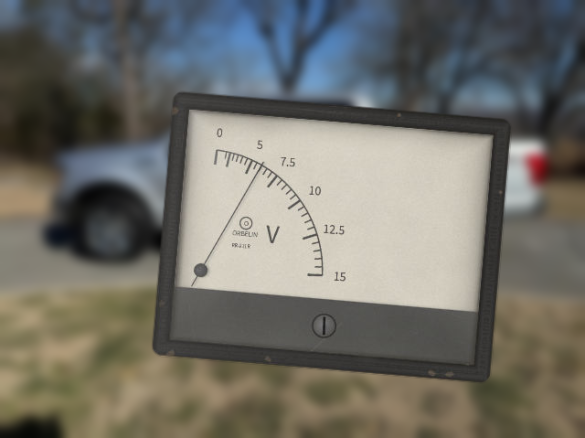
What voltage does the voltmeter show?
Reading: 6 V
